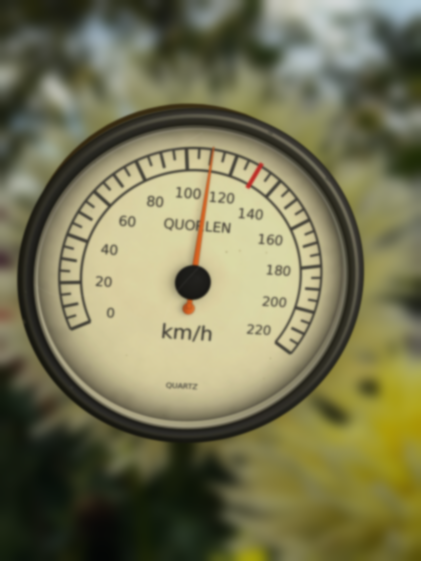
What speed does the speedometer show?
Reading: 110 km/h
